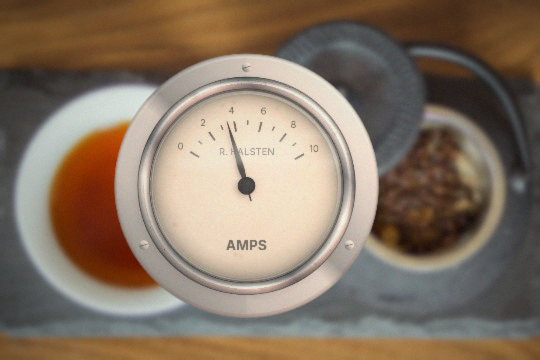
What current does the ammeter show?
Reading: 3.5 A
